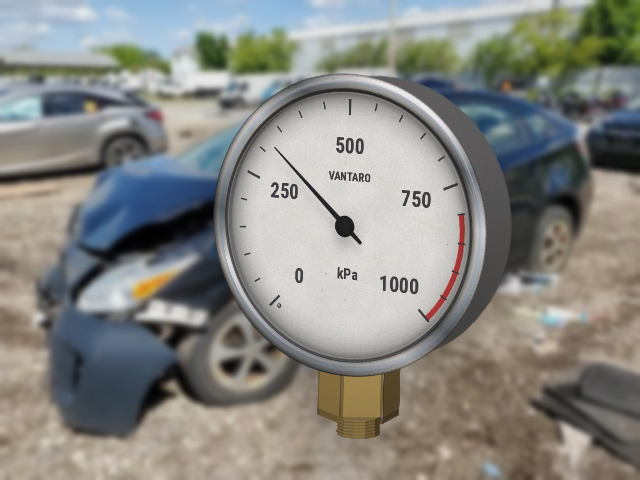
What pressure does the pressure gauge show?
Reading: 325 kPa
